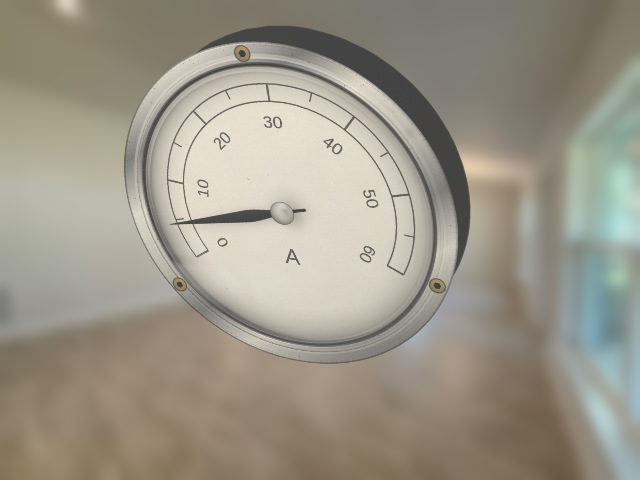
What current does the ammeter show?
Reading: 5 A
